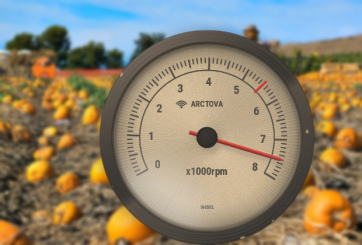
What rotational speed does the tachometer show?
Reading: 7500 rpm
